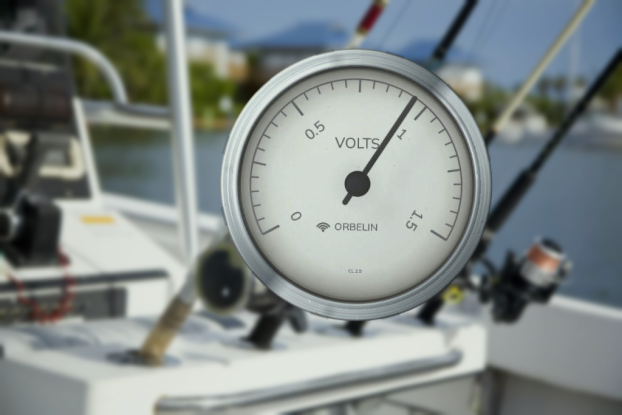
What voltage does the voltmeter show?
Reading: 0.95 V
